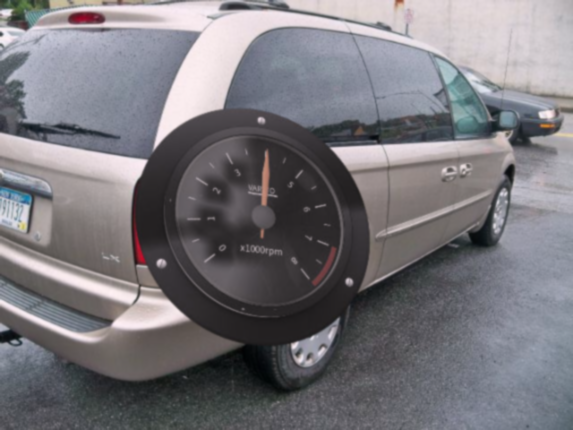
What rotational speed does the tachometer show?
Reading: 4000 rpm
